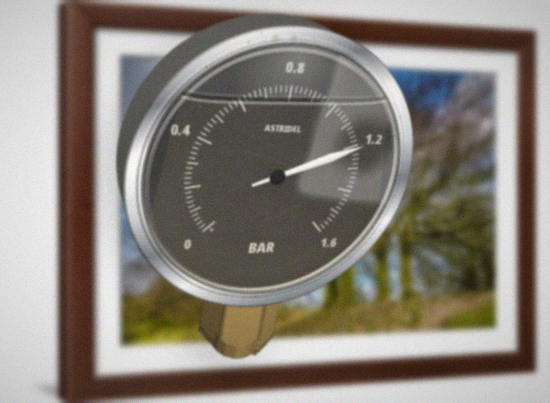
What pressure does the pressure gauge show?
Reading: 1.2 bar
